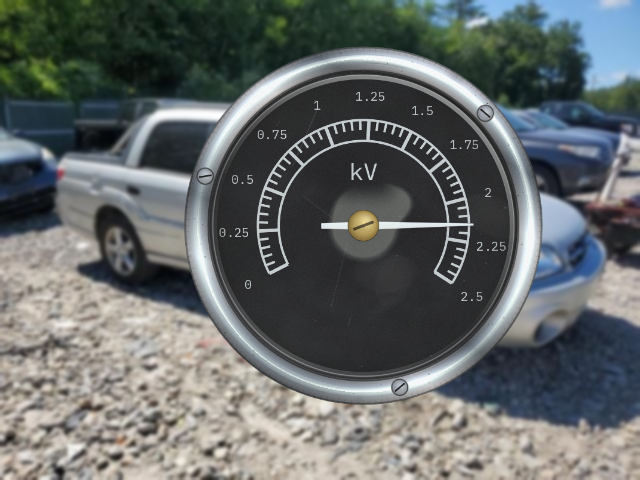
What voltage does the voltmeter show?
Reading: 2.15 kV
